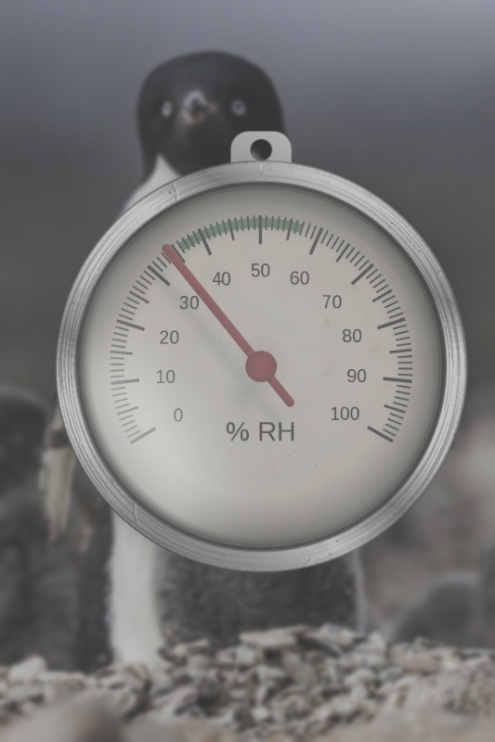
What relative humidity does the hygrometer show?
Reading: 34 %
